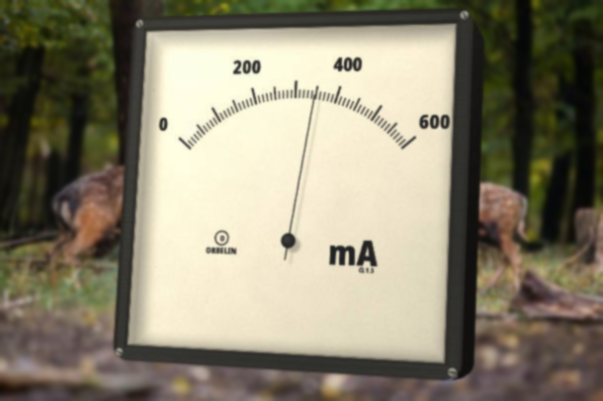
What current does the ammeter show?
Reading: 350 mA
